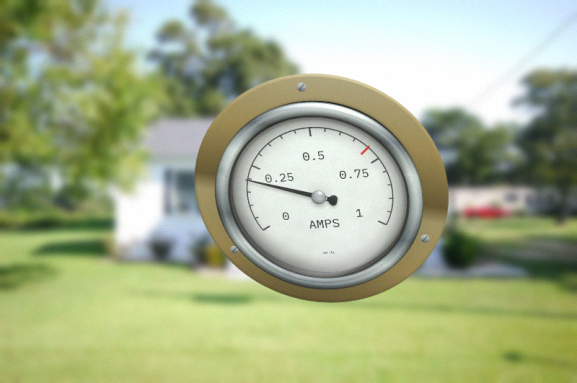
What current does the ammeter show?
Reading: 0.2 A
